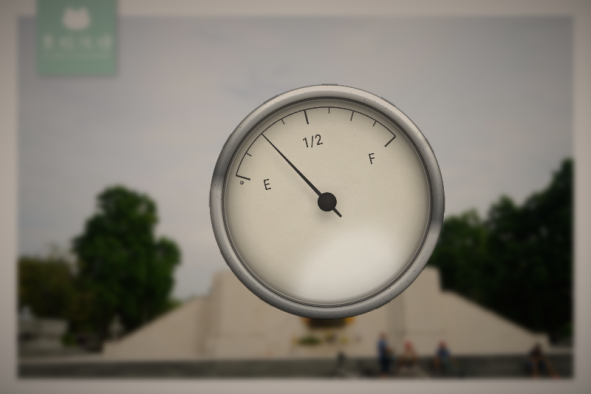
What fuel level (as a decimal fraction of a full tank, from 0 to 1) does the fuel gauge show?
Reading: 0.25
